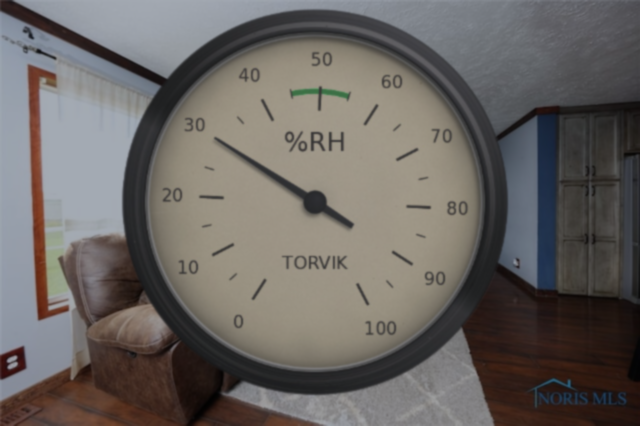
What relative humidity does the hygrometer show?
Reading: 30 %
